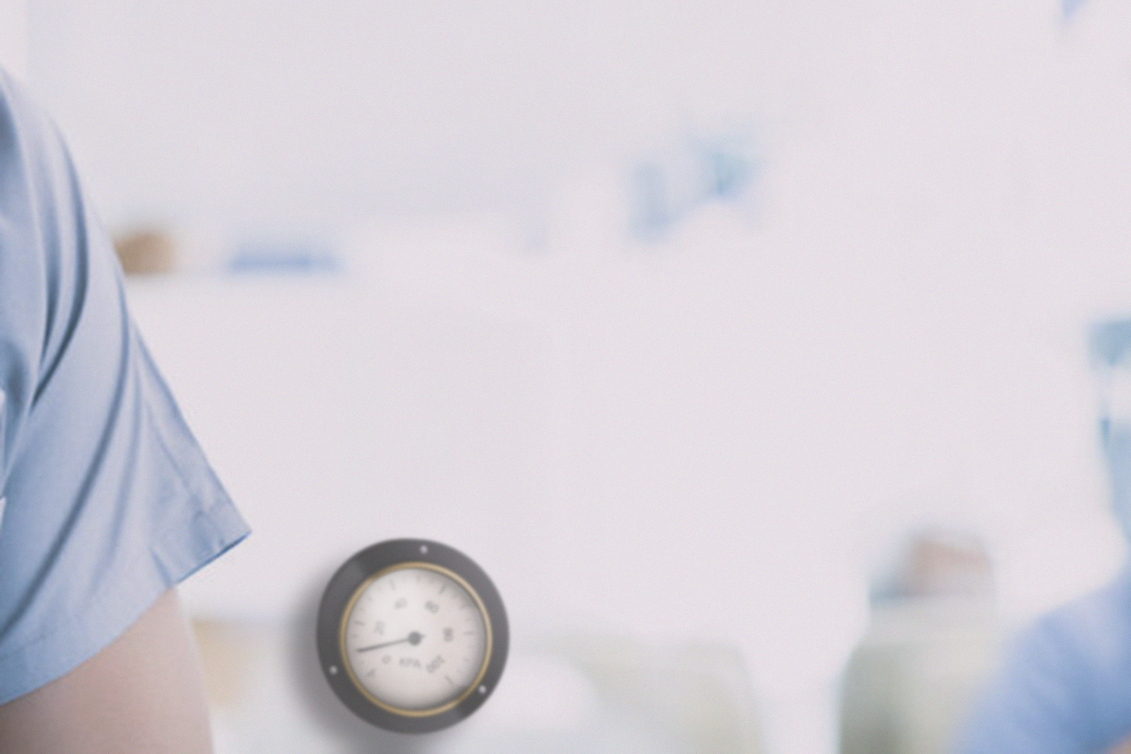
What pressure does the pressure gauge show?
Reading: 10 kPa
